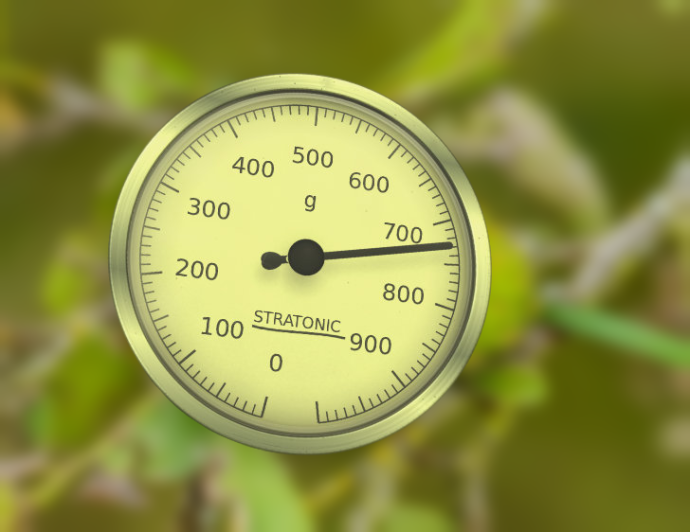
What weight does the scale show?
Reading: 730 g
